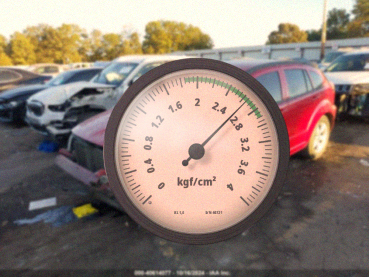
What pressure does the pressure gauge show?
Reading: 2.65 kg/cm²
